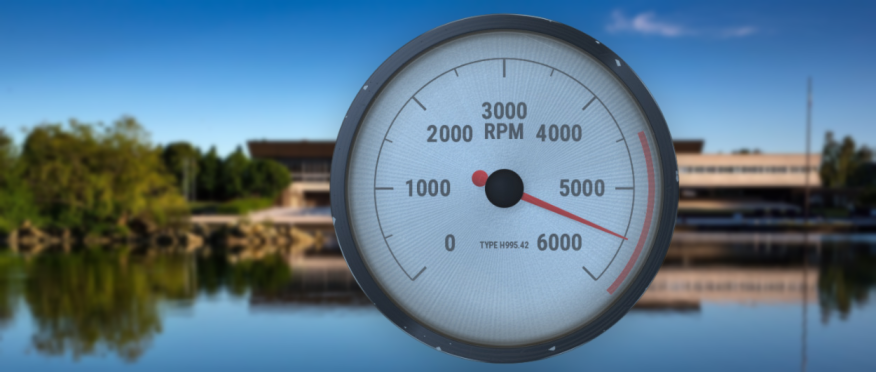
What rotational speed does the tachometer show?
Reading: 5500 rpm
